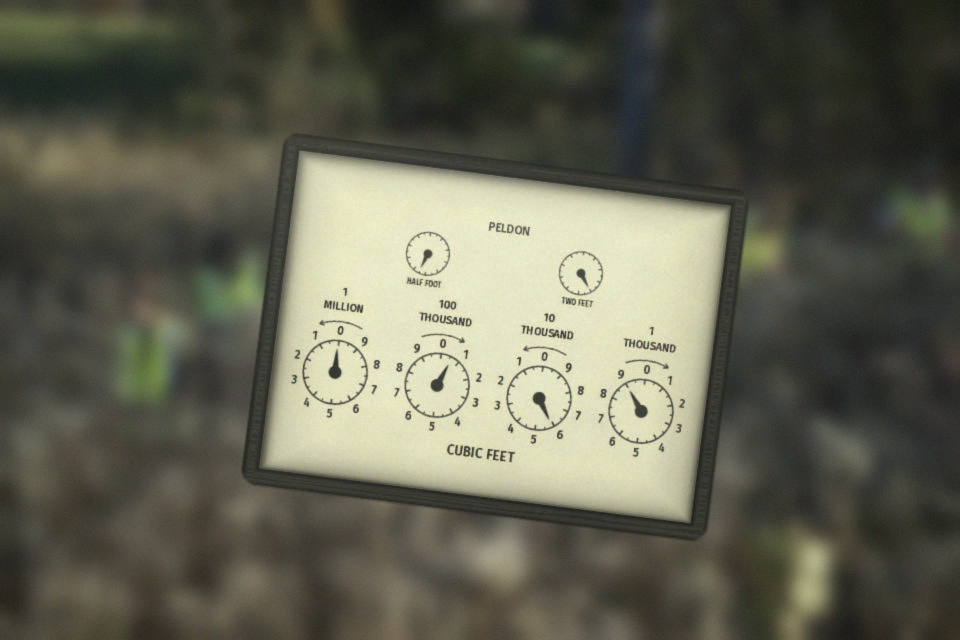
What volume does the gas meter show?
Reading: 5900 ft³
